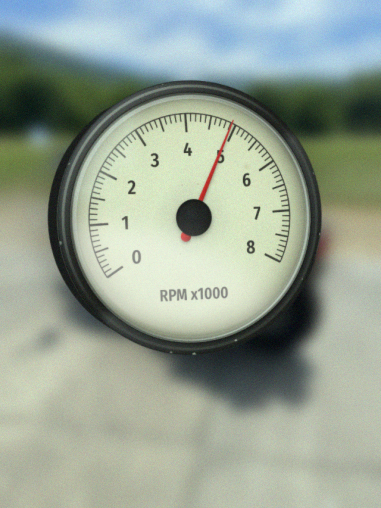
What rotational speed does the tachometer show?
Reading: 4900 rpm
